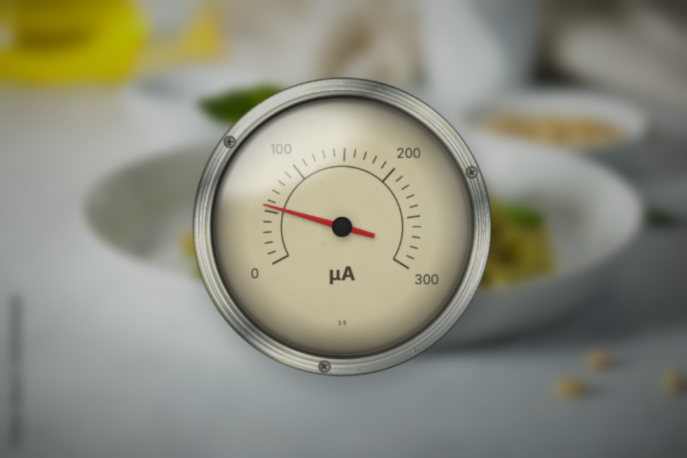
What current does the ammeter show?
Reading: 55 µA
